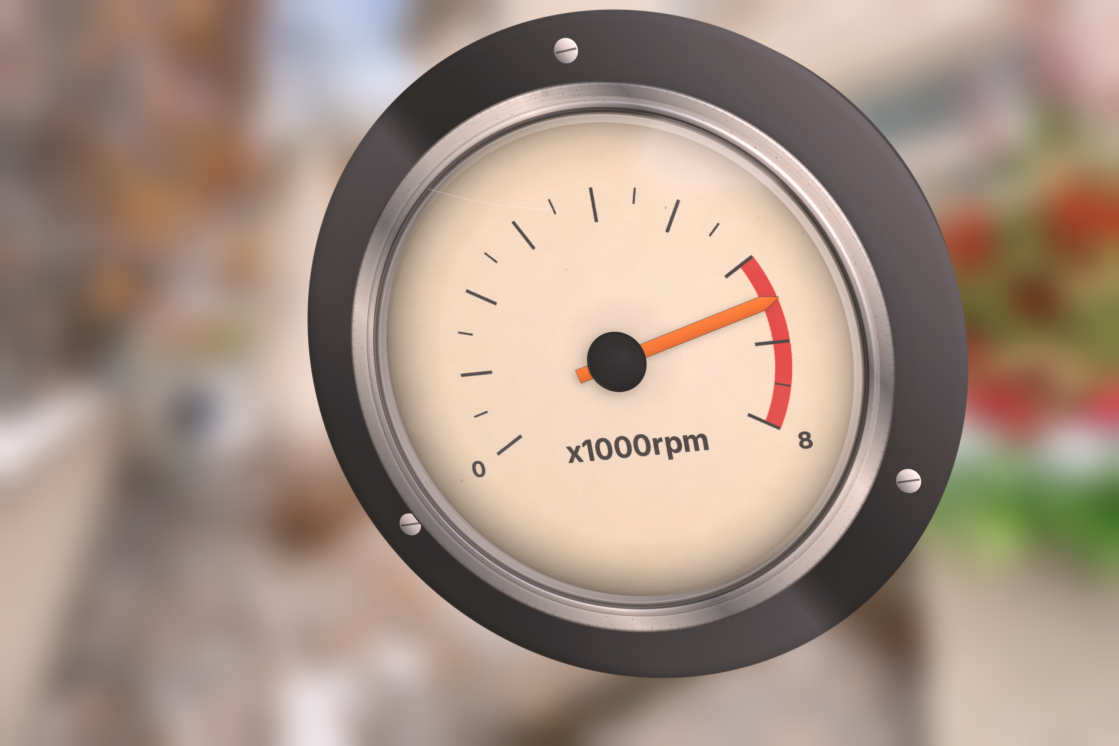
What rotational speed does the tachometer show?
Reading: 6500 rpm
